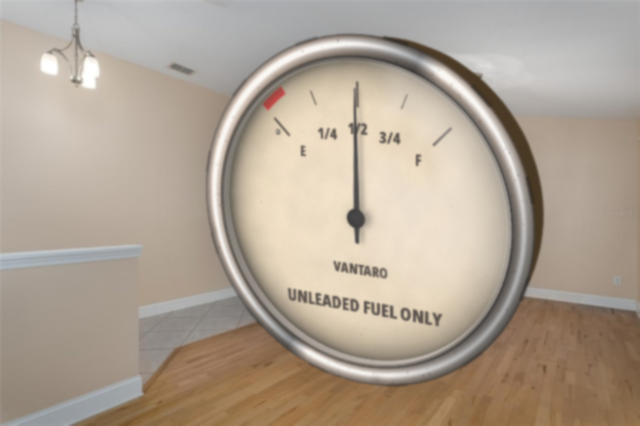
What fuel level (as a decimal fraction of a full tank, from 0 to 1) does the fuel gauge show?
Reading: 0.5
